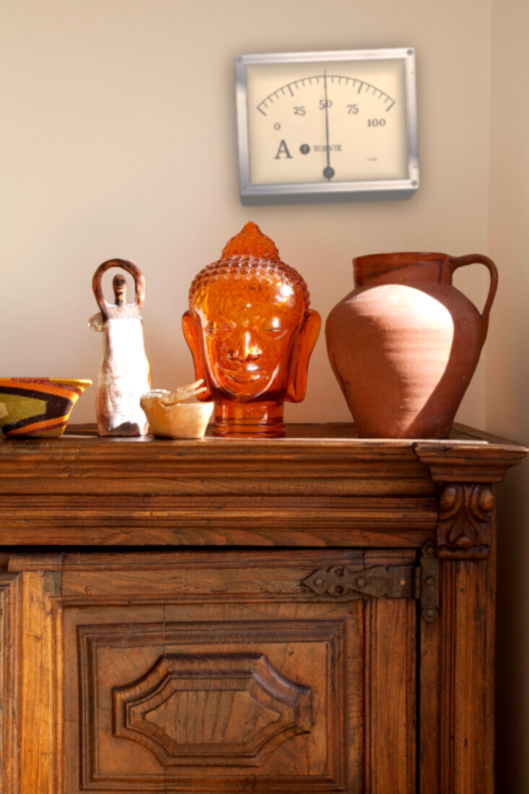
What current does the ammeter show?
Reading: 50 A
